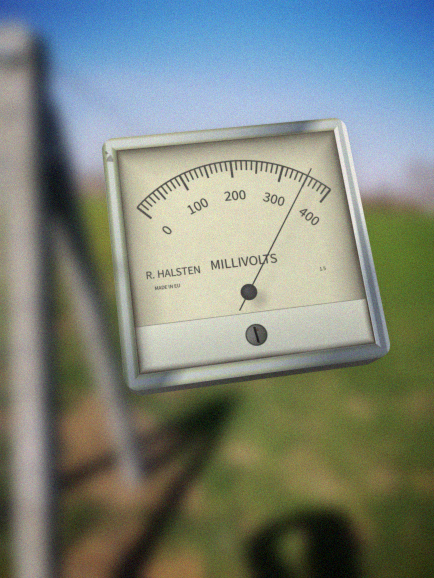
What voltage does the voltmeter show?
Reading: 350 mV
